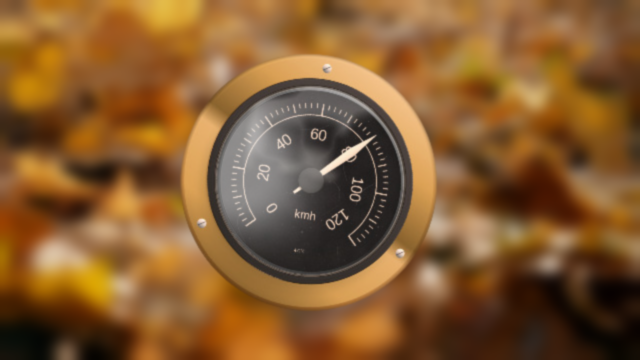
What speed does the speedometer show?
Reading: 80 km/h
